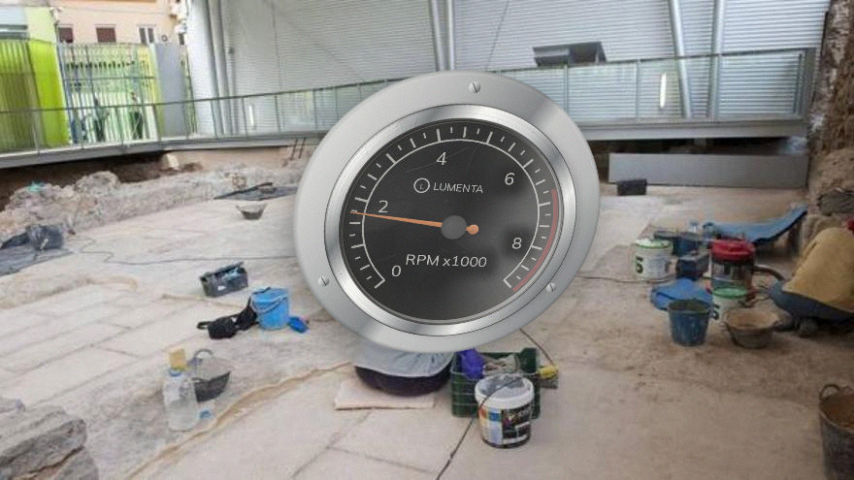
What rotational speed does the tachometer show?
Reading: 1750 rpm
